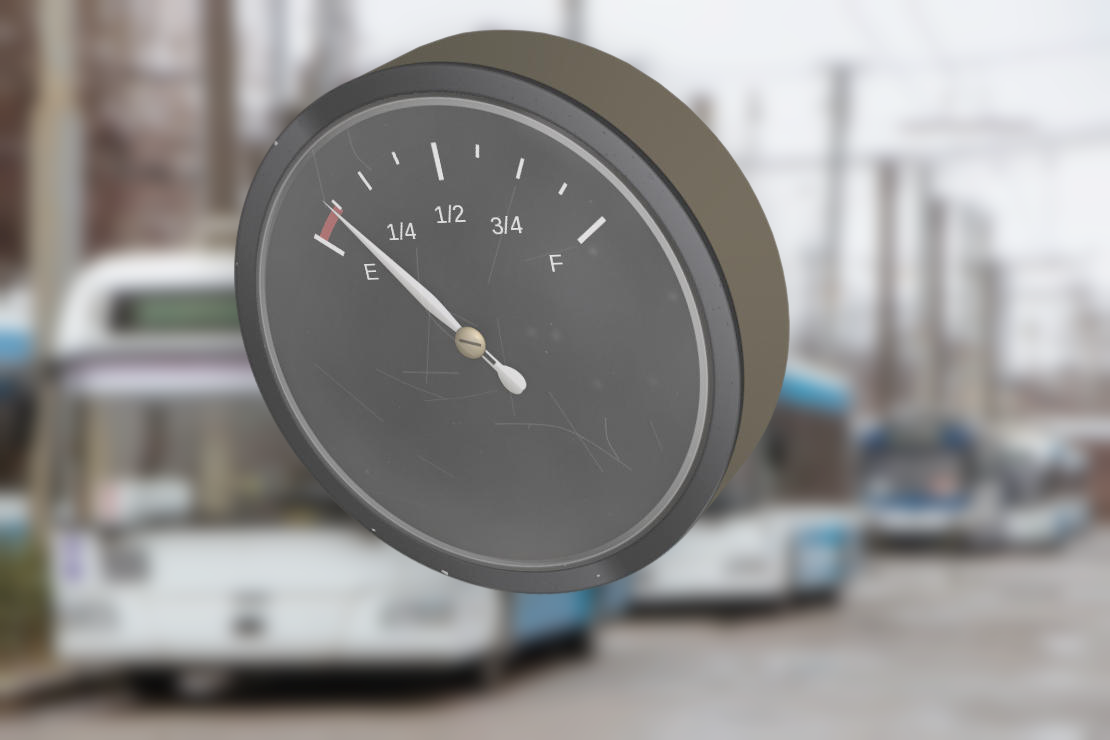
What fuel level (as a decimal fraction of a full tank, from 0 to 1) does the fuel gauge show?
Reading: 0.125
